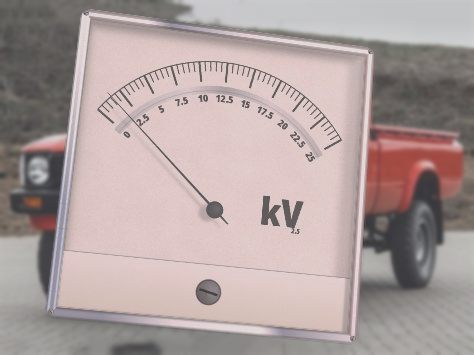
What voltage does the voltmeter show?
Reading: 1.5 kV
